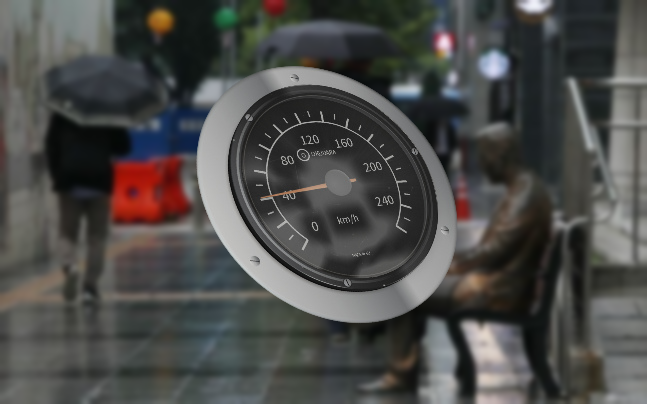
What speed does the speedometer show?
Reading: 40 km/h
